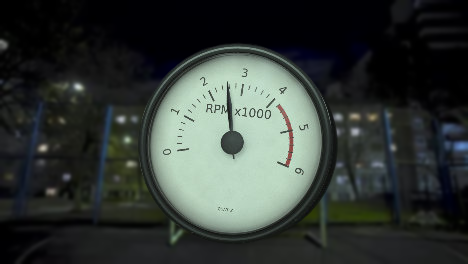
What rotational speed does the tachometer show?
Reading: 2600 rpm
